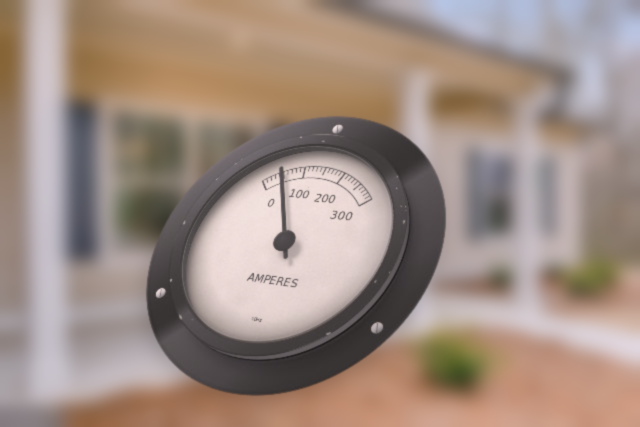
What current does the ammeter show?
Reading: 50 A
